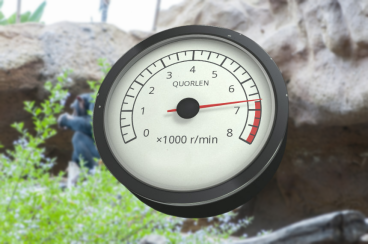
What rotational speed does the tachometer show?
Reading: 6750 rpm
